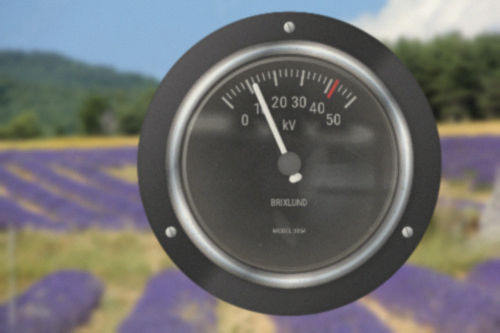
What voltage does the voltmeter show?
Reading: 12 kV
